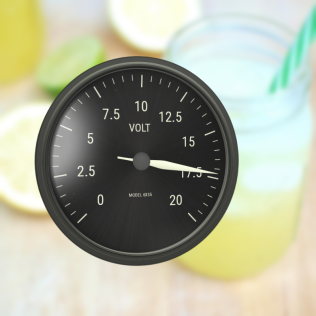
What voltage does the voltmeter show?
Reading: 17.25 V
